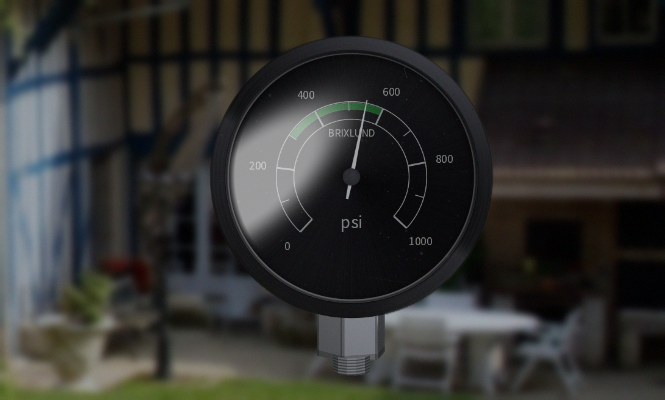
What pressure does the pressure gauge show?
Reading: 550 psi
